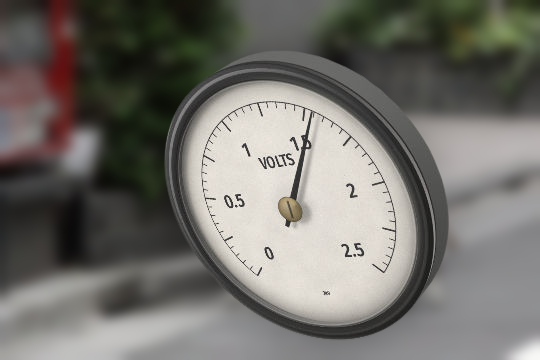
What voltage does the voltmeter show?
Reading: 1.55 V
